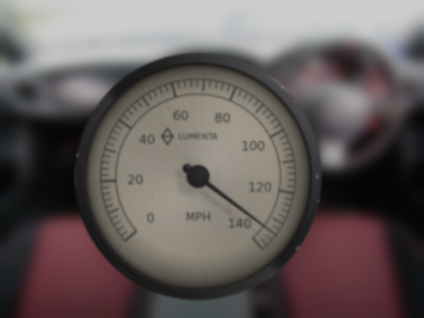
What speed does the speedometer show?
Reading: 134 mph
